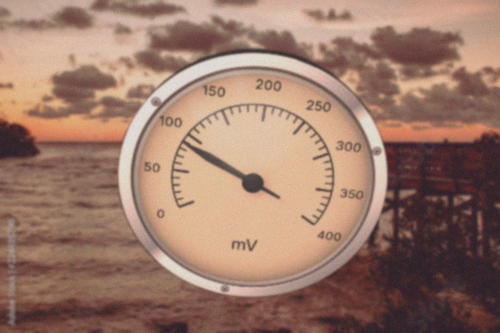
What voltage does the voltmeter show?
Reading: 90 mV
